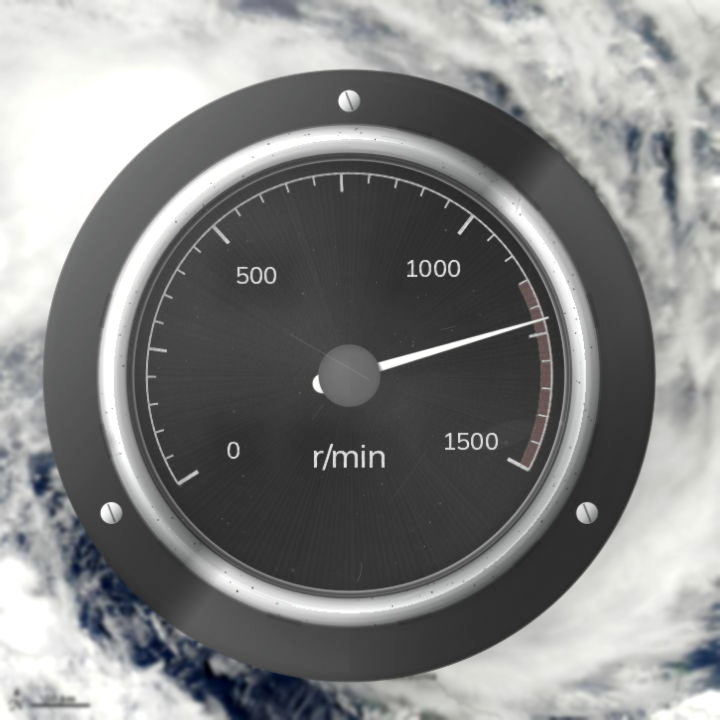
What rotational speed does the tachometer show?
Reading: 1225 rpm
